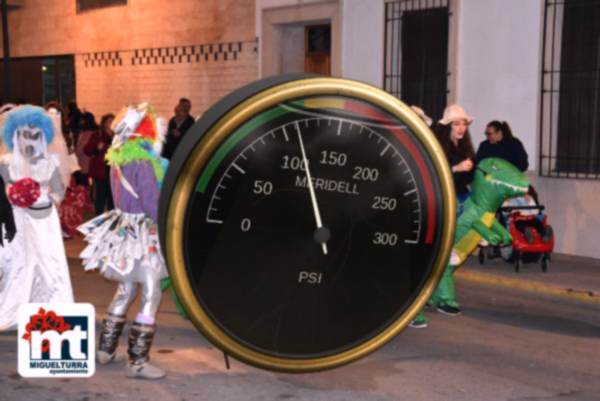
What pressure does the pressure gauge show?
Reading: 110 psi
